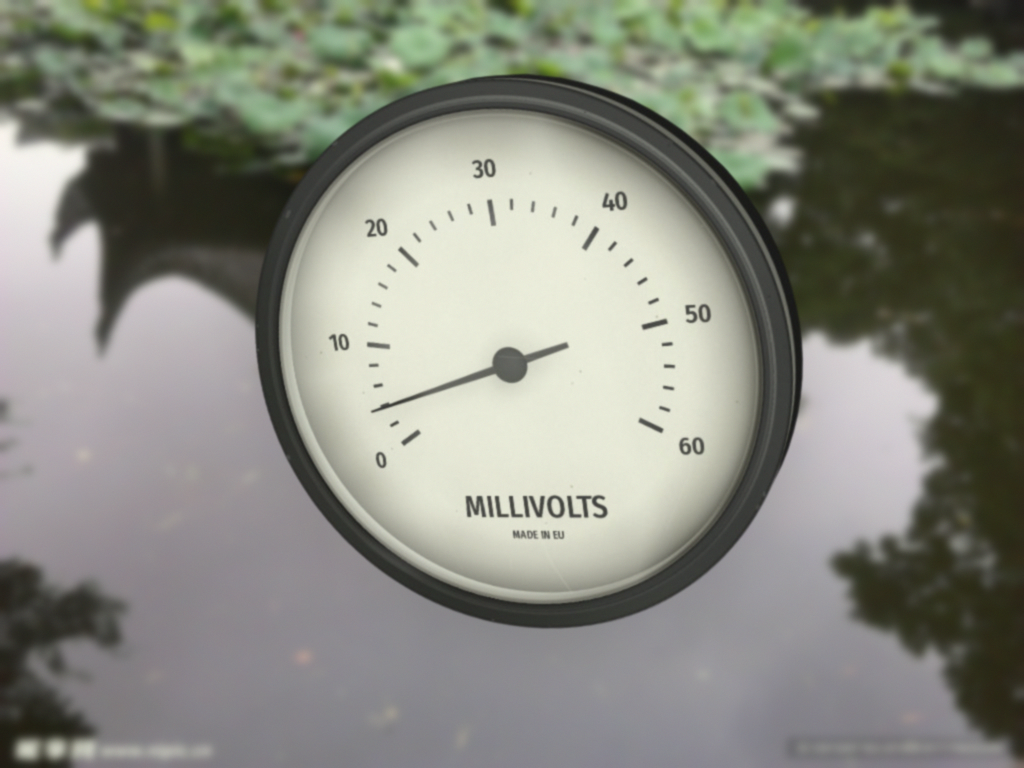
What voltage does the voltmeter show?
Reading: 4 mV
